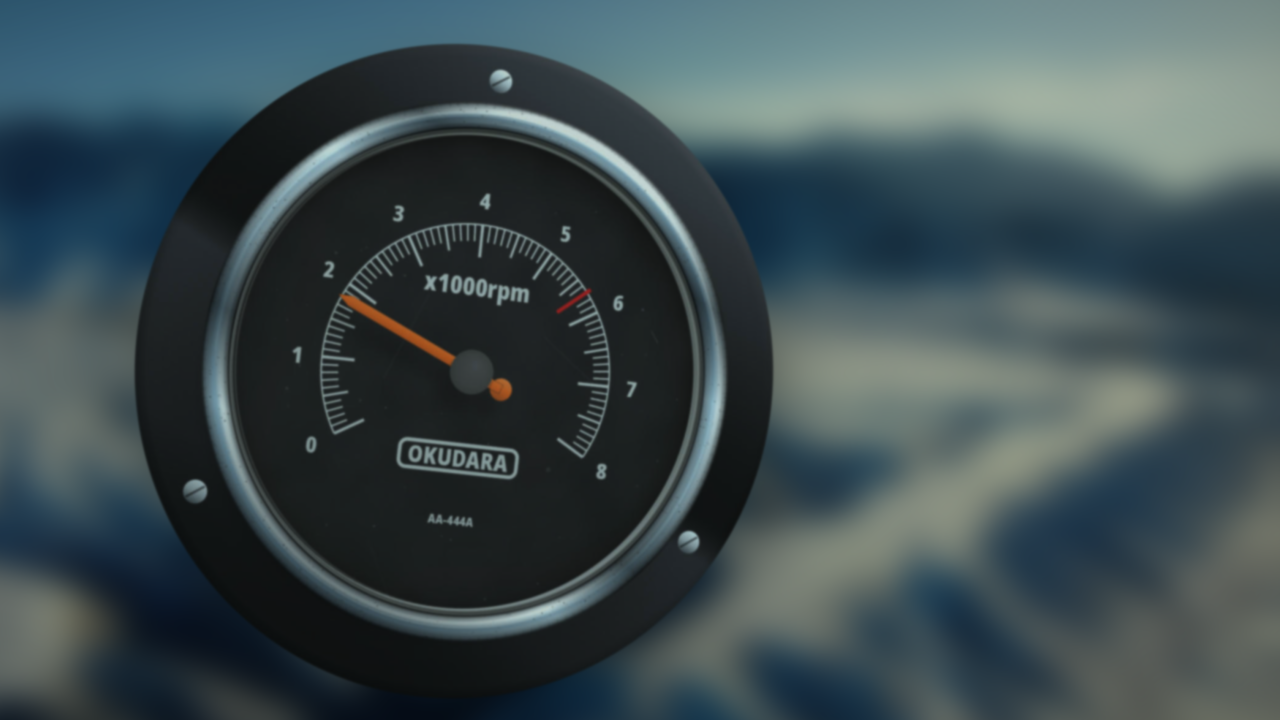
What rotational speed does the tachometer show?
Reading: 1800 rpm
